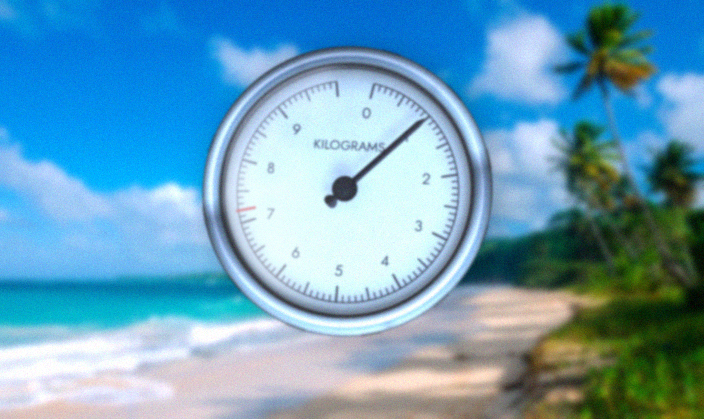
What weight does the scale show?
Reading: 1 kg
